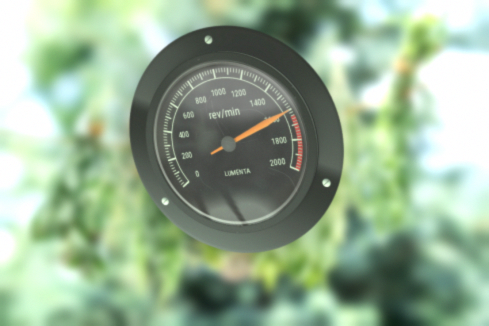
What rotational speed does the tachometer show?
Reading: 1600 rpm
